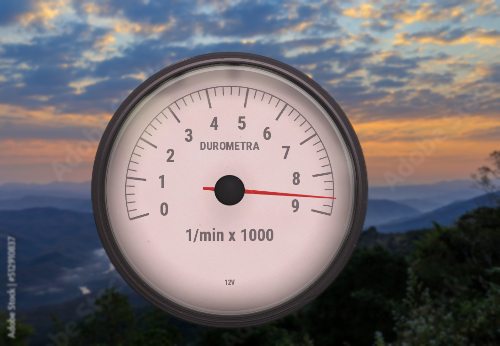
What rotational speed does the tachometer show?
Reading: 8600 rpm
